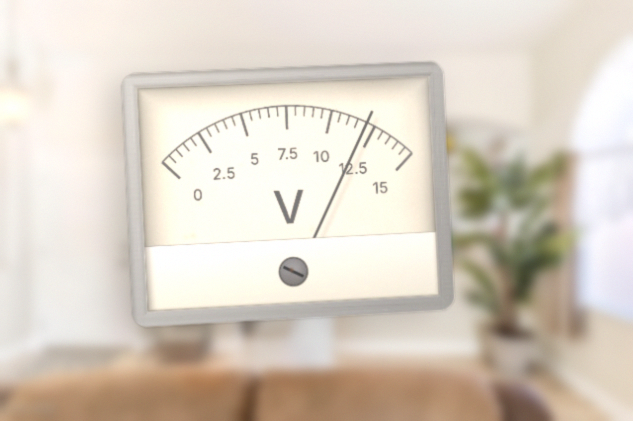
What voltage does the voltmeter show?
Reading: 12 V
